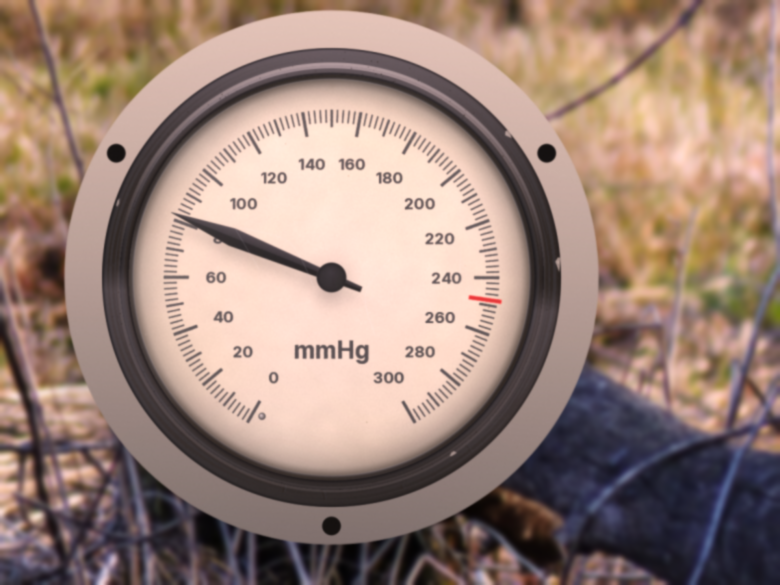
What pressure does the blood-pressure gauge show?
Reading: 82 mmHg
